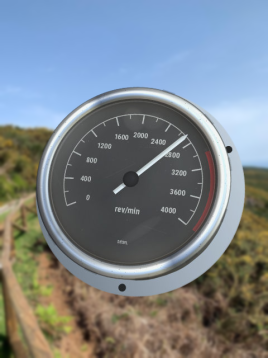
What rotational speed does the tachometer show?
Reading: 2700 rpm
